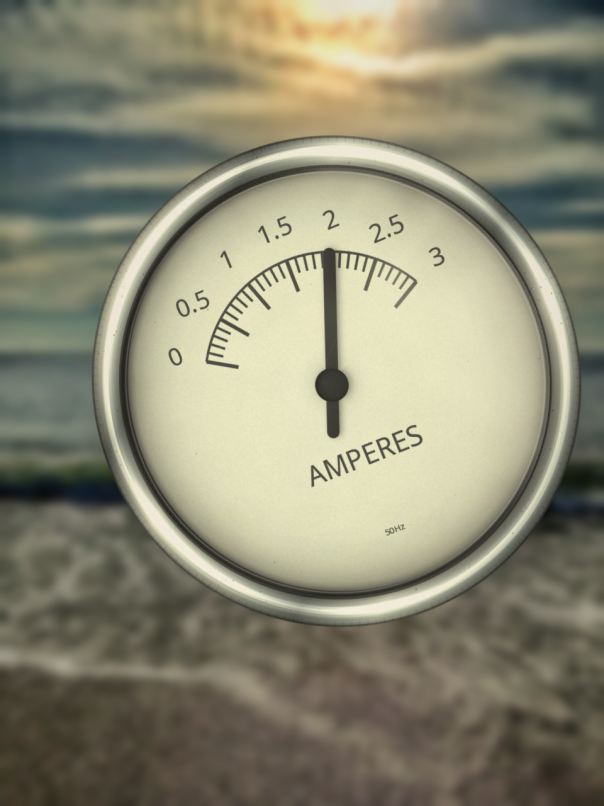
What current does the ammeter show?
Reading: 2 A
